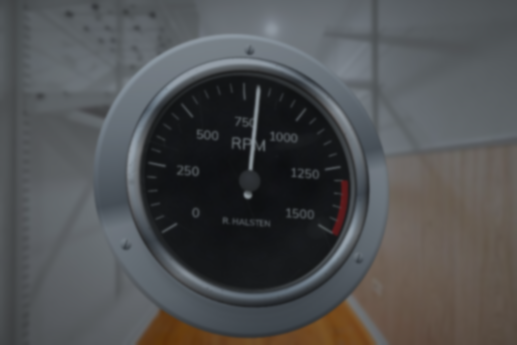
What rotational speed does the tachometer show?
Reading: 800 rpm
